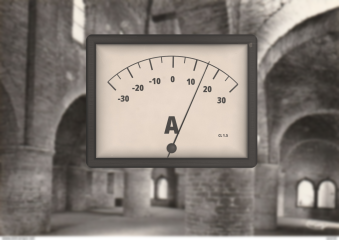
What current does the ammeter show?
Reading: 15 A
